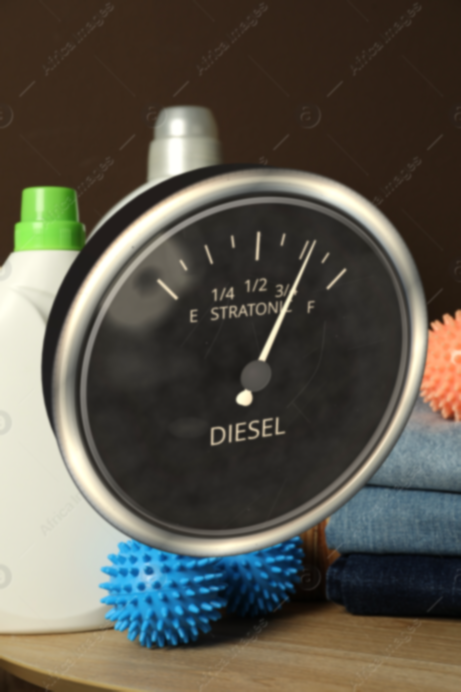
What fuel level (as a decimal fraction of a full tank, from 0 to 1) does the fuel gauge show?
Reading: 0.75
